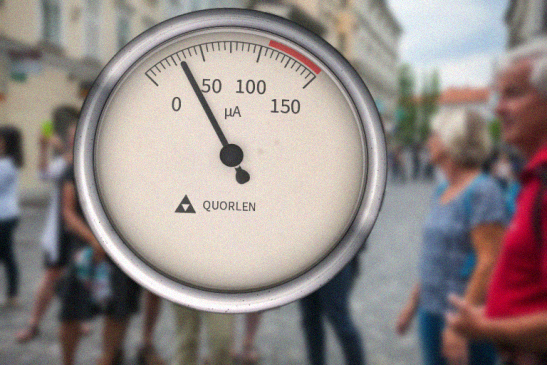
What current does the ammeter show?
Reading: 30 µA
